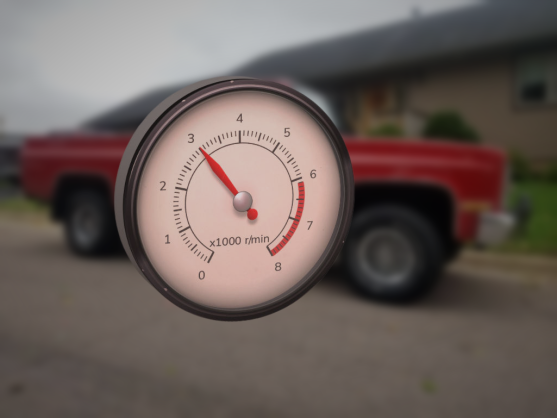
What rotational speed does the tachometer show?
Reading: 3000 rpm
